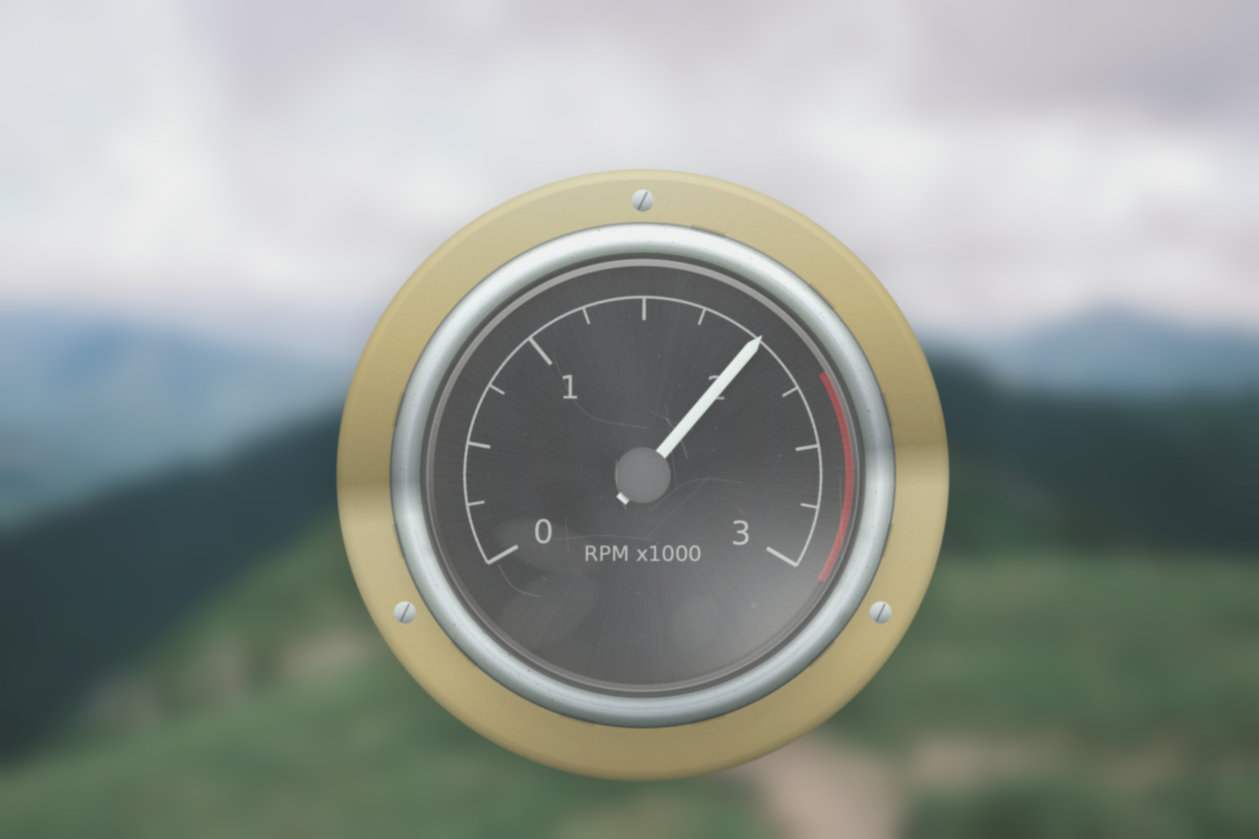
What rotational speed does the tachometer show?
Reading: 2000 rpm
